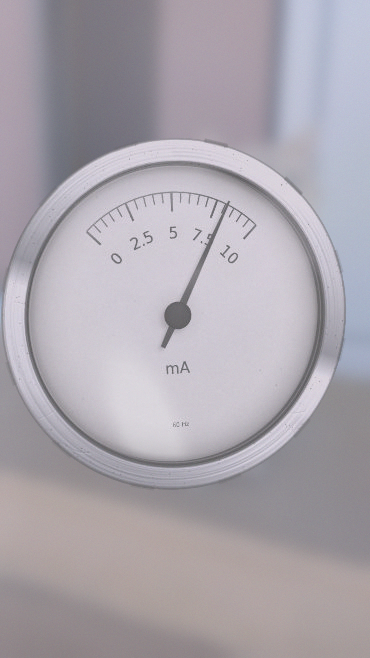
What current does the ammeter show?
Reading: 8 mA
